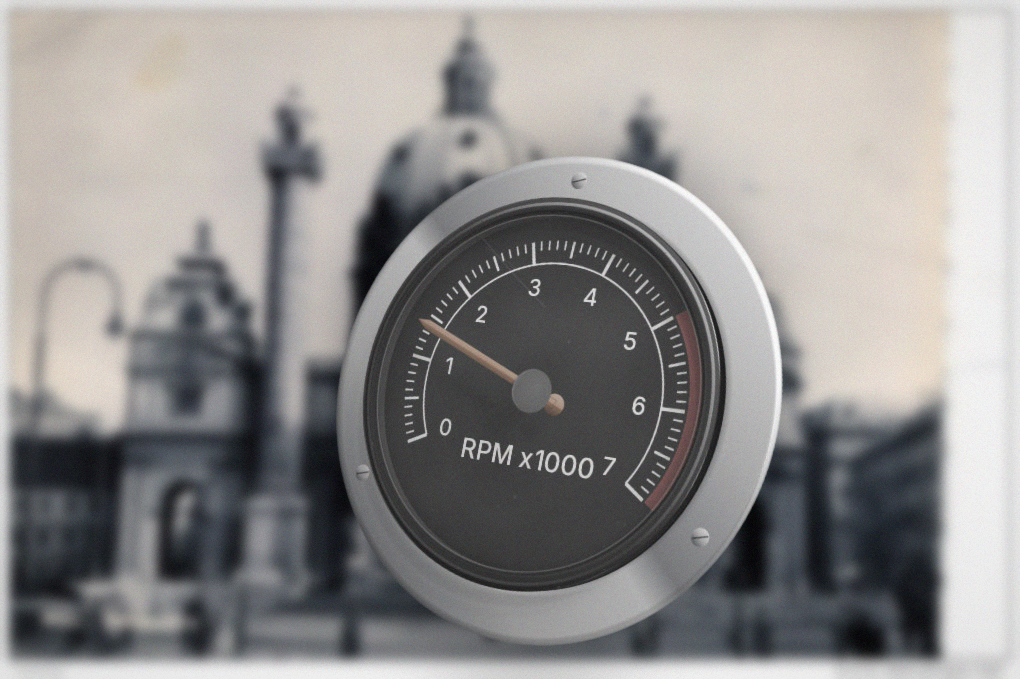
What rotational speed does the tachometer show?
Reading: 1400 rpm
